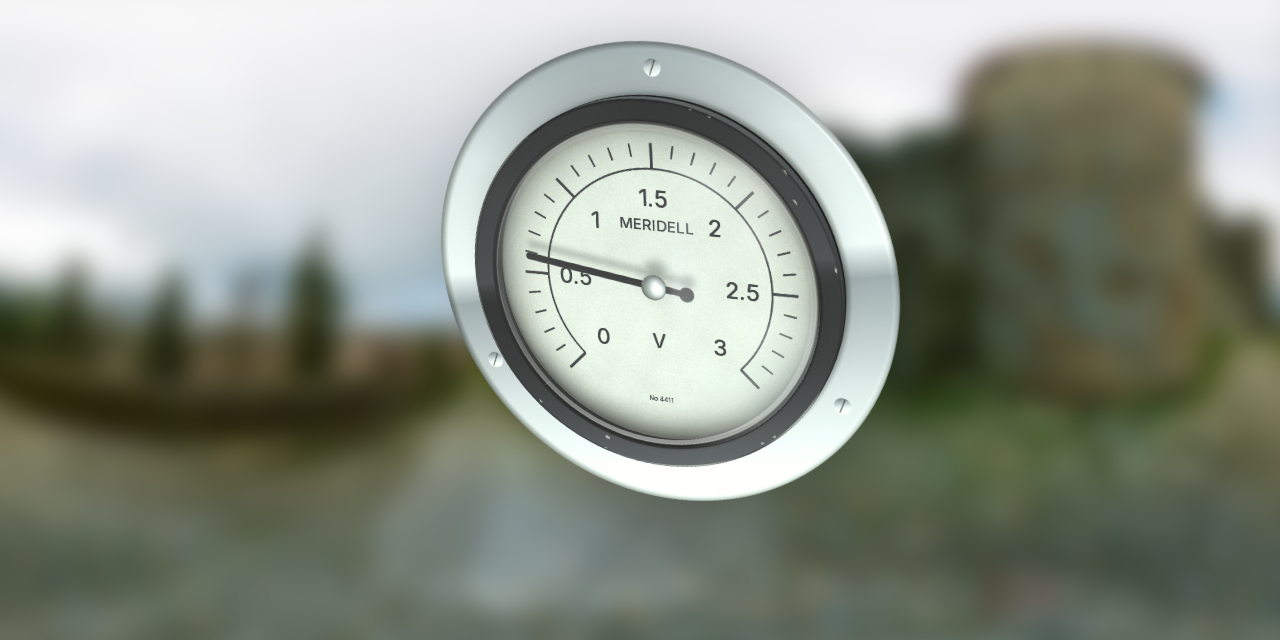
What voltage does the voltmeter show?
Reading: 0.6 V
